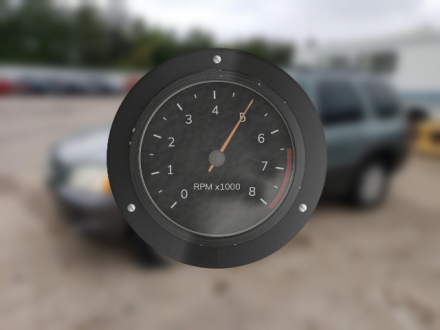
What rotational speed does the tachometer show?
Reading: 5000 rpm
